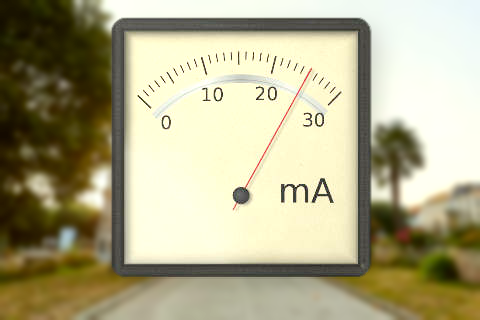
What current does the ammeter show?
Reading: 25 mA
